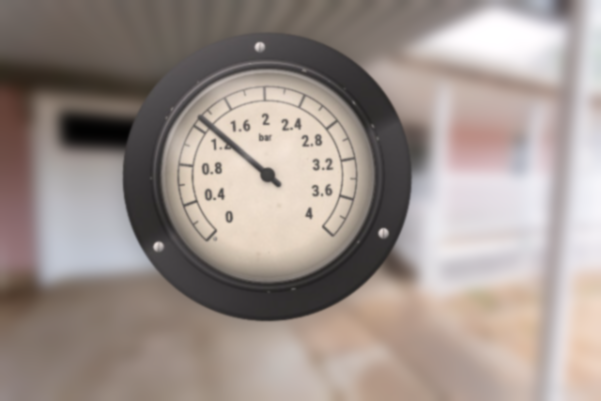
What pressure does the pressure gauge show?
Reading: 1.3 bar
